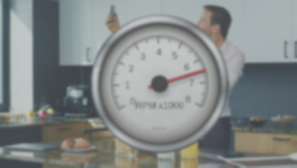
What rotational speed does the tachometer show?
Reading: 6500 rpm
